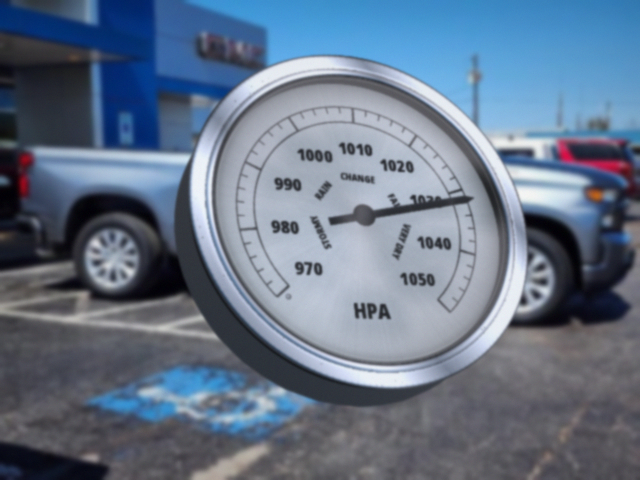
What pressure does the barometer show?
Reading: 1032 hPa
